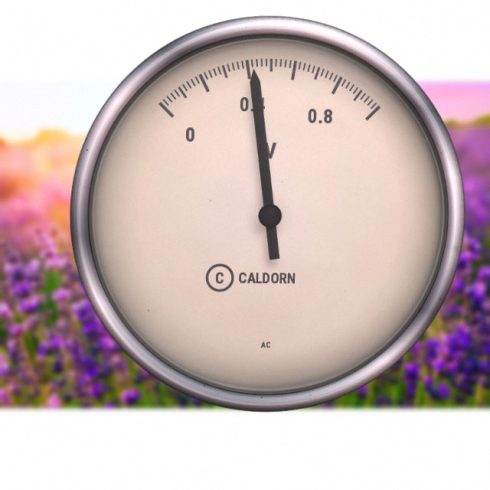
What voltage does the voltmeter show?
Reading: 0.42 V
